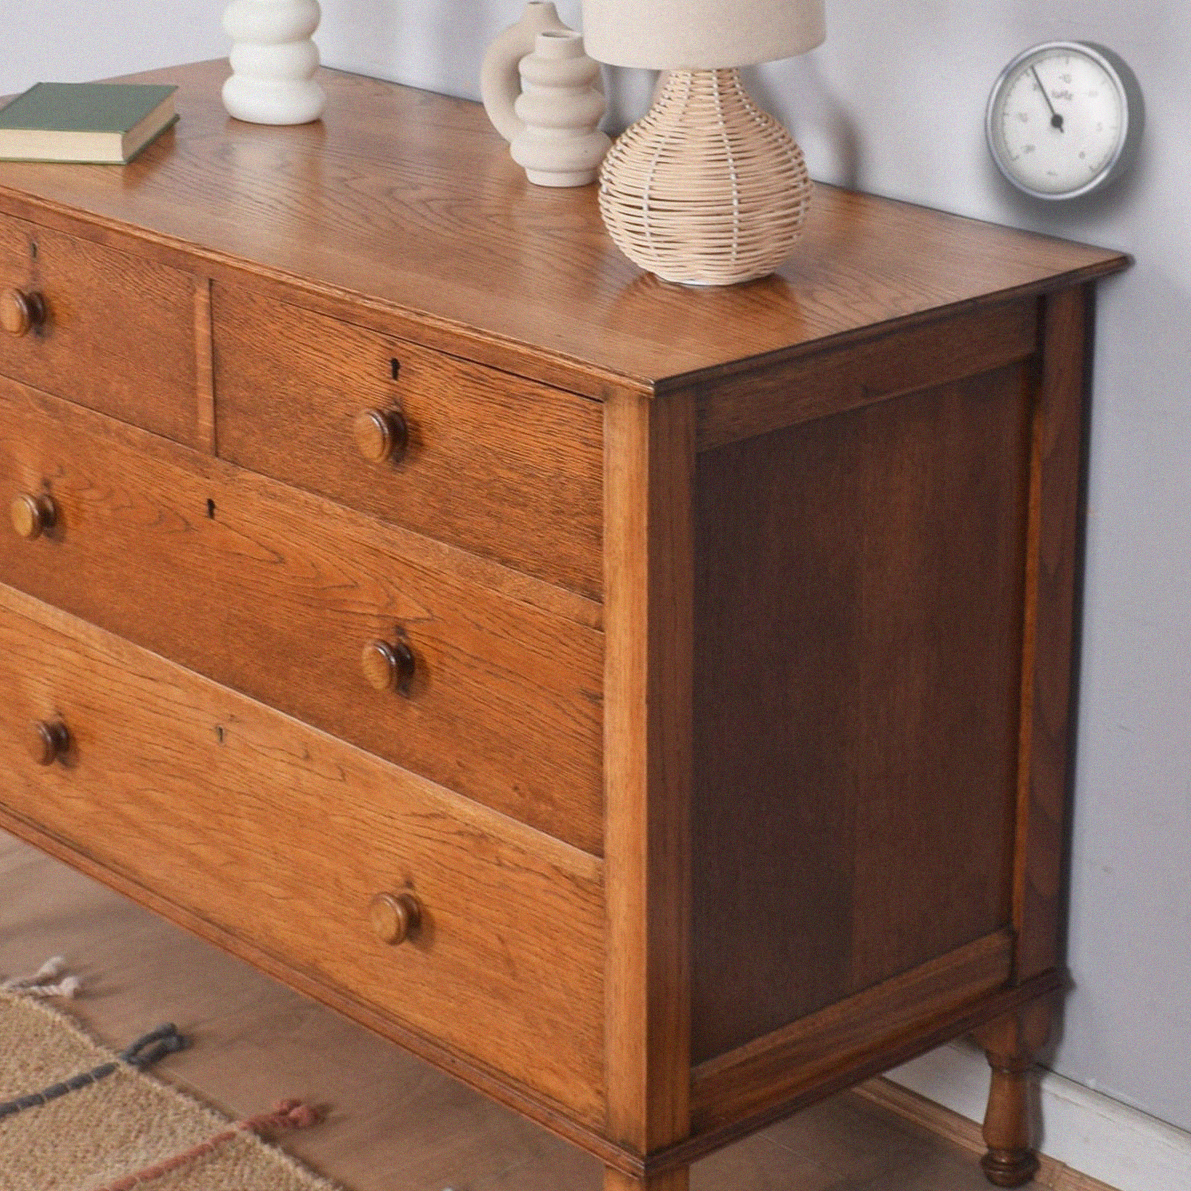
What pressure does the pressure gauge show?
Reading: -19 inHg
